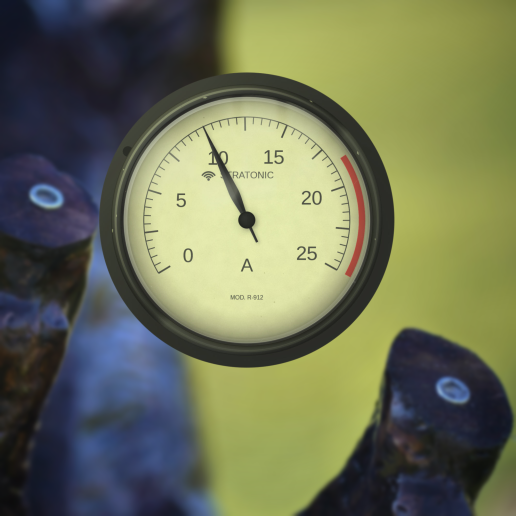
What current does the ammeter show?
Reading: 10 A
